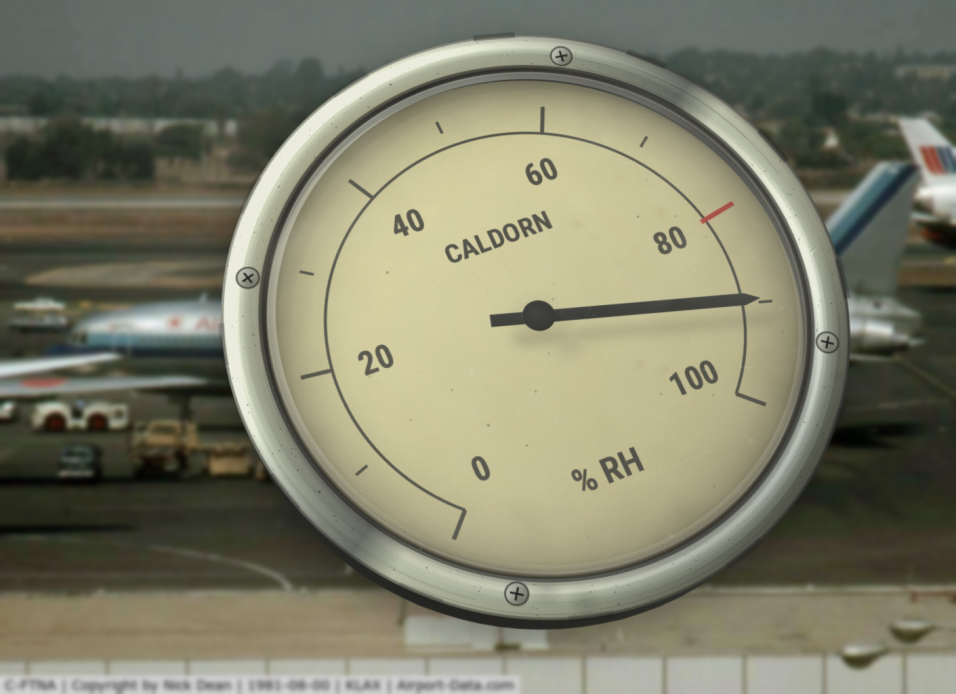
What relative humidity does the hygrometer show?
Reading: 90 %
